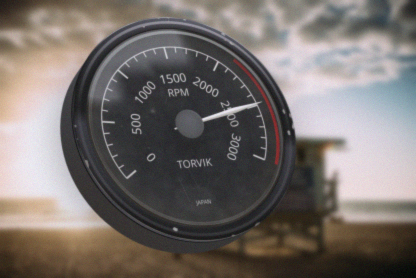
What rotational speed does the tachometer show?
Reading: 2500 rpm
